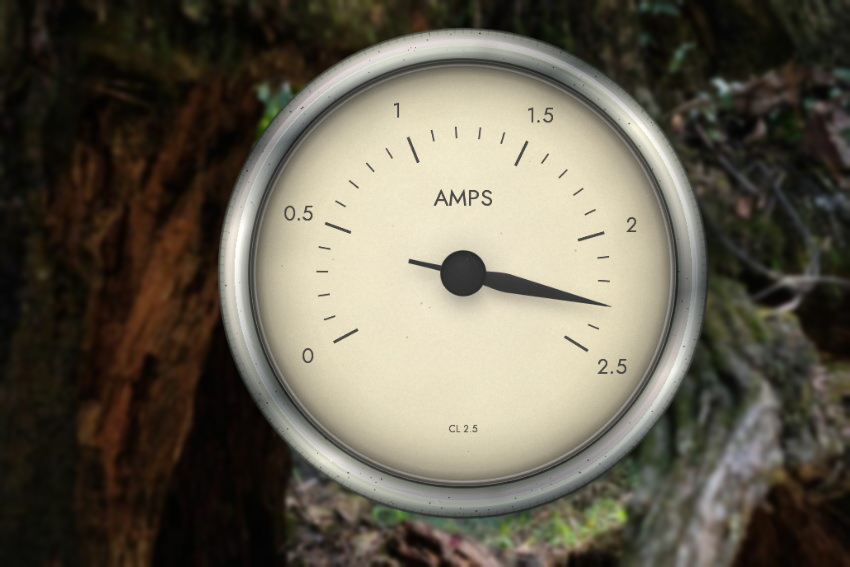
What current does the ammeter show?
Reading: 2.3 A
